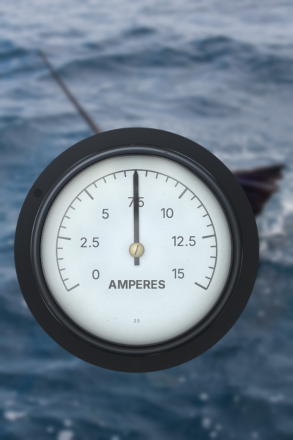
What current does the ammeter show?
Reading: 7.5 A
